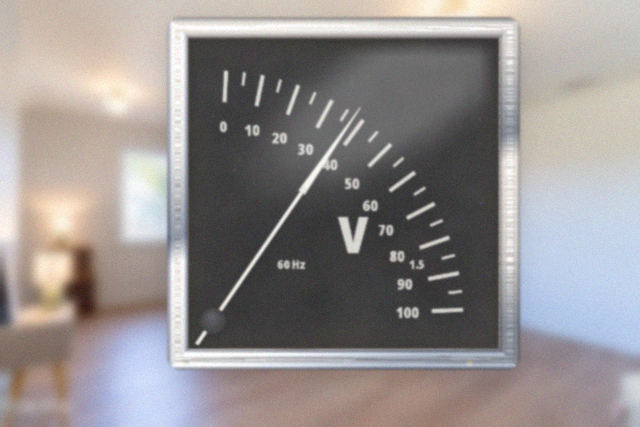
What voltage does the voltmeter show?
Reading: 37.5 V
